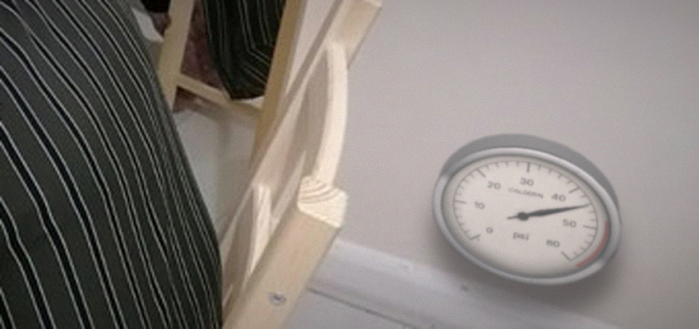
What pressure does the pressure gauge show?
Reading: 44 psi
